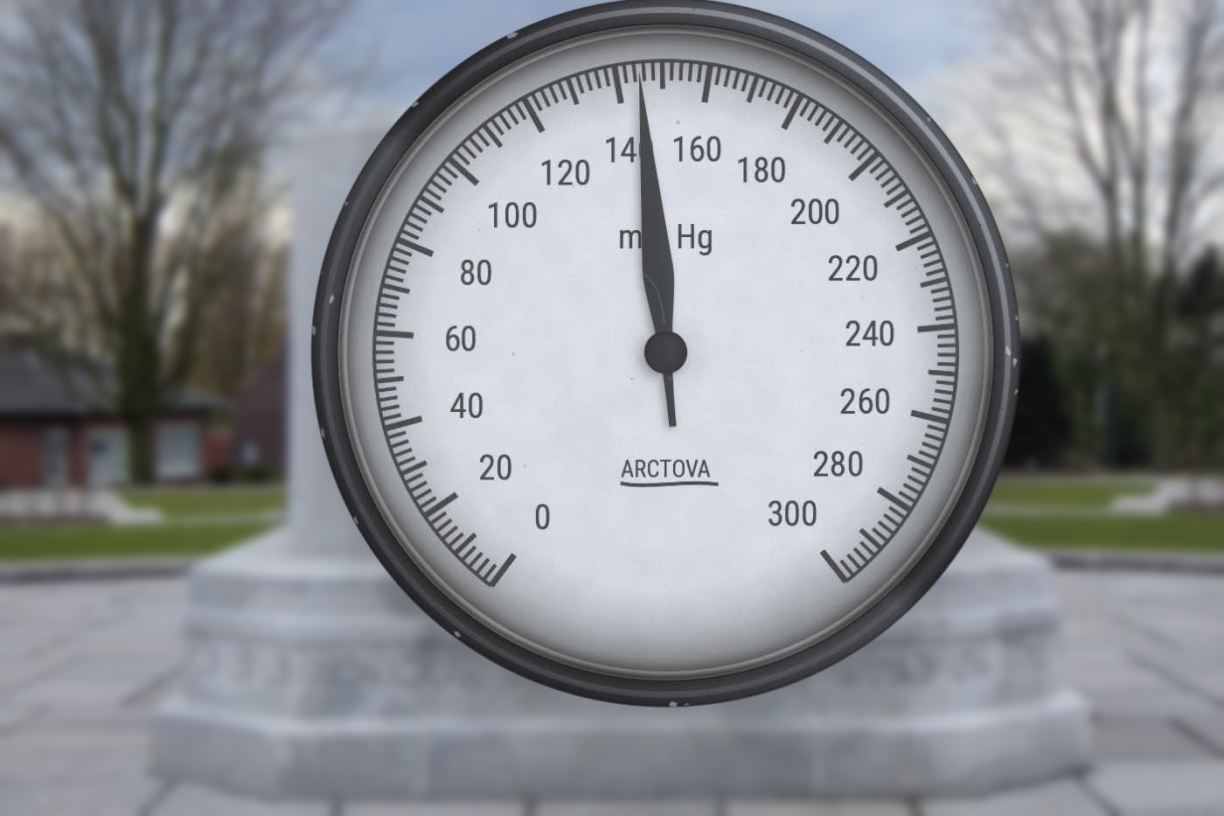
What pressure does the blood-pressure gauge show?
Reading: 145 mmHg
